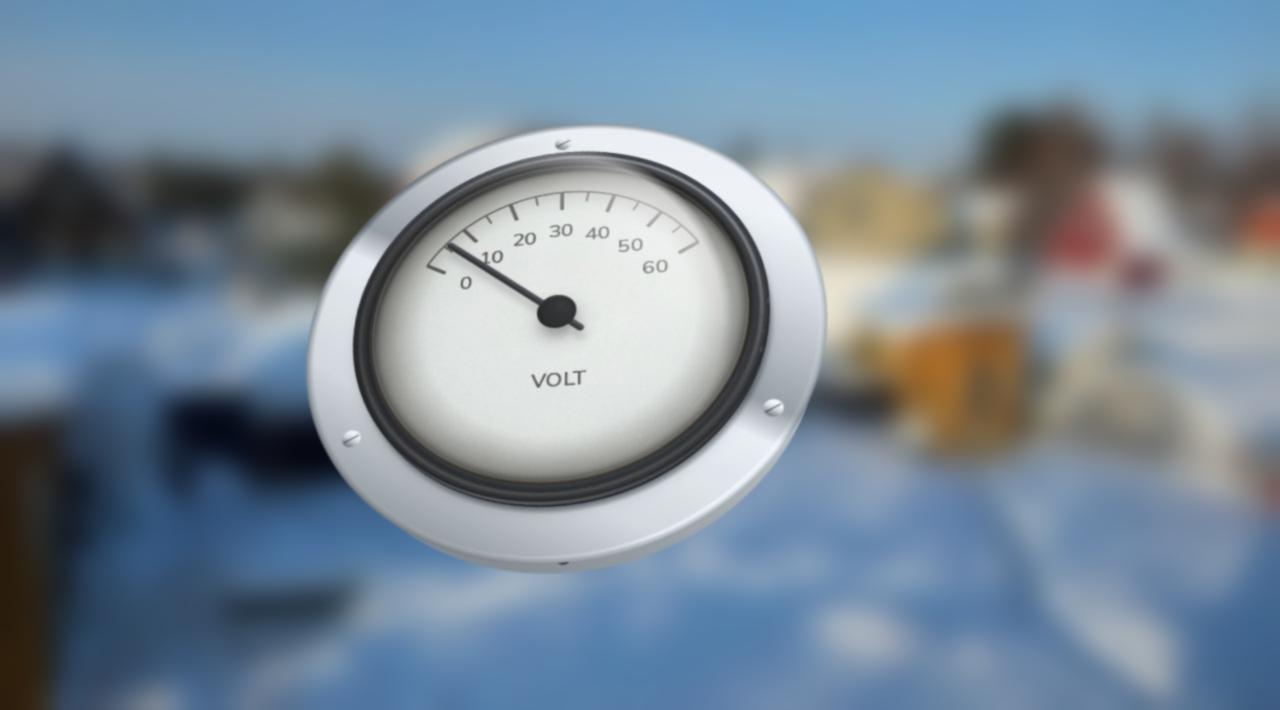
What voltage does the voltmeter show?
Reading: 5 V
